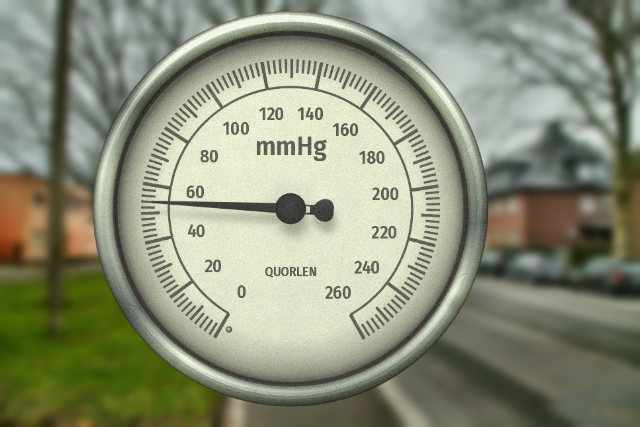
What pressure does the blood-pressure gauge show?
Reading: 54 mmHg
